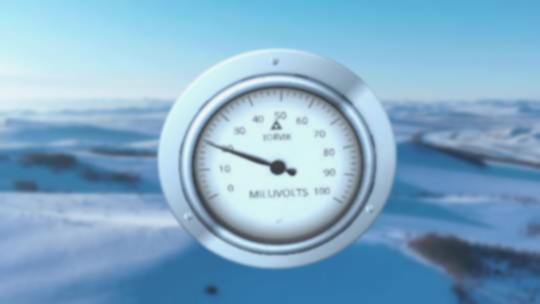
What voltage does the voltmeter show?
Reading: 20 mV
